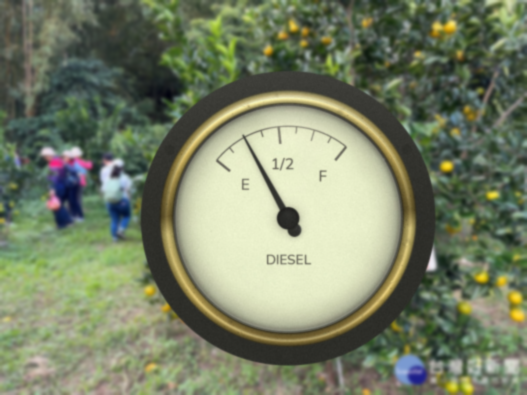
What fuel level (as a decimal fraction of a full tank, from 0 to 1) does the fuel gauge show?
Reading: 0.25
